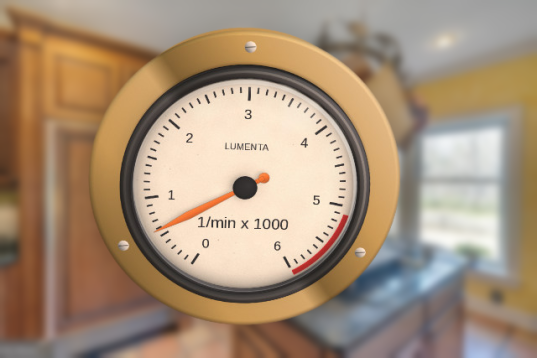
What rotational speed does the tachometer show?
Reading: 600 rpm
